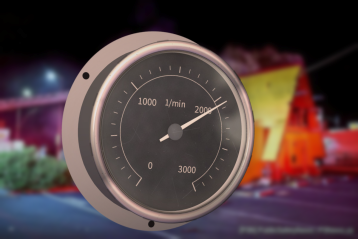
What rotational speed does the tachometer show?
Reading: 2050 rpm
